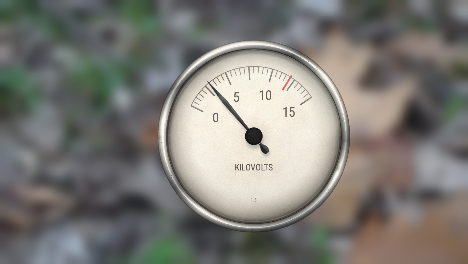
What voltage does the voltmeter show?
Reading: 3 kV
